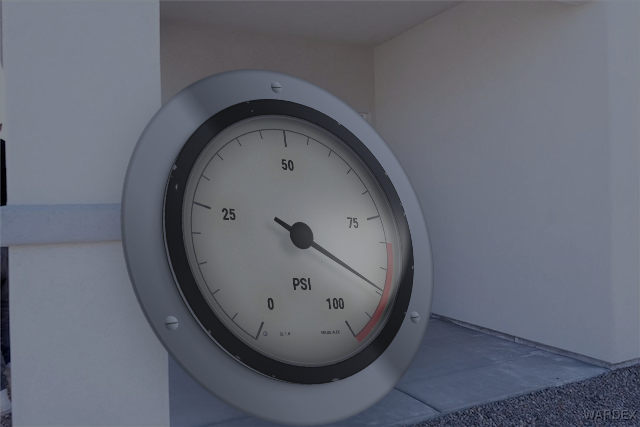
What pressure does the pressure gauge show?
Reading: 90 psi
